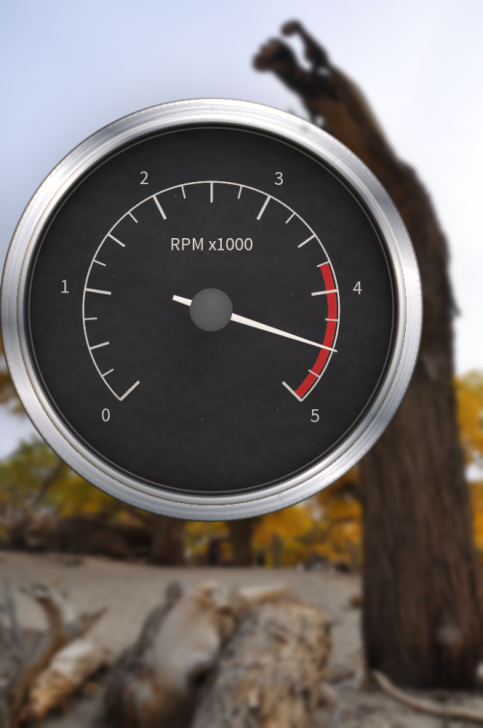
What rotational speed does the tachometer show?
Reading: 4500 rpm
